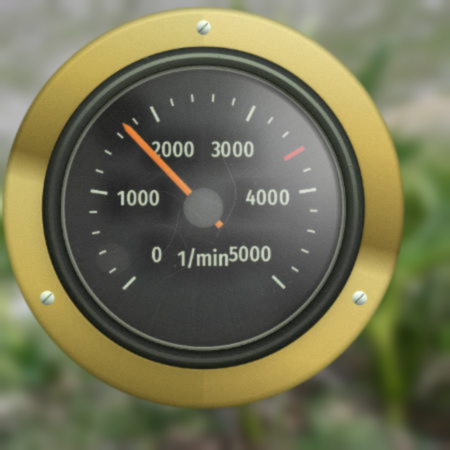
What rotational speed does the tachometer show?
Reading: 1700 rpm
